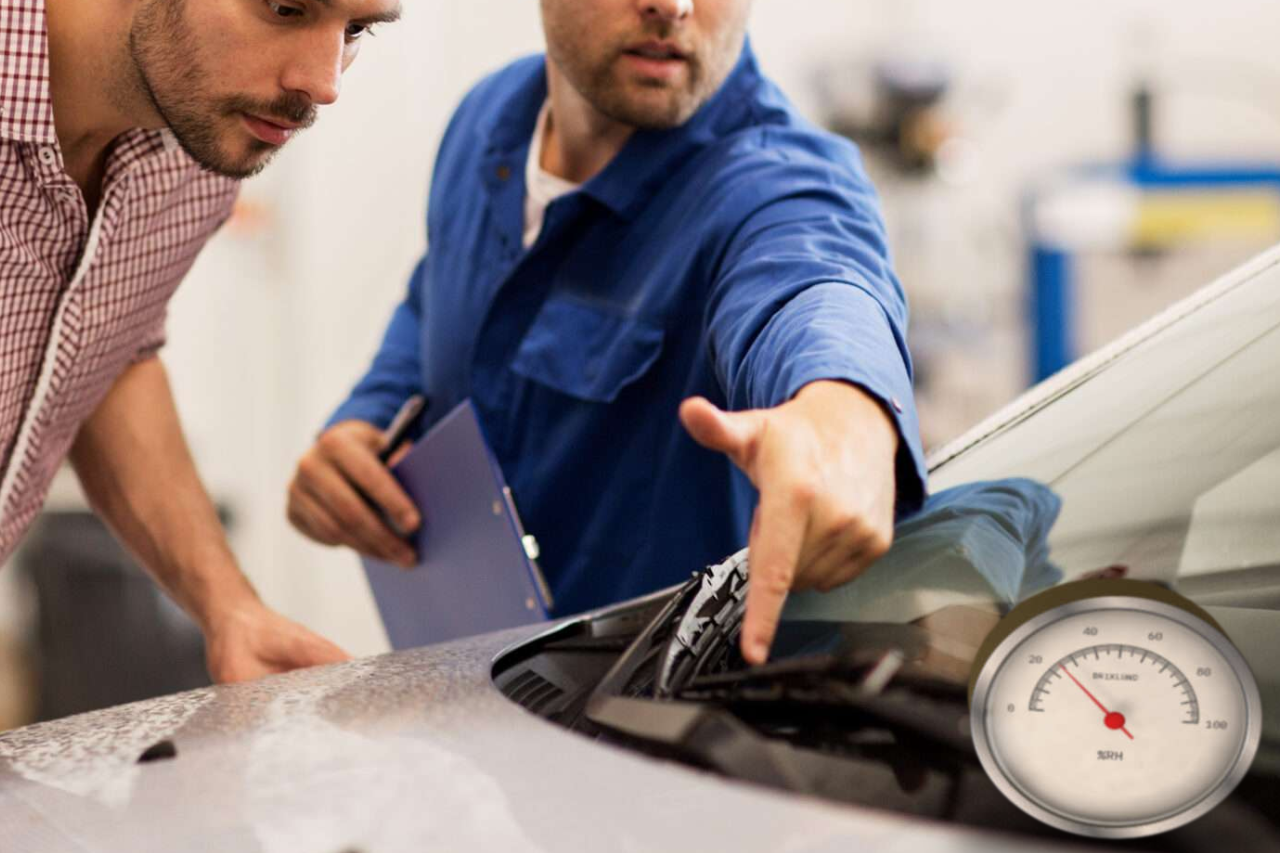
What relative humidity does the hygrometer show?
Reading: 25 %
